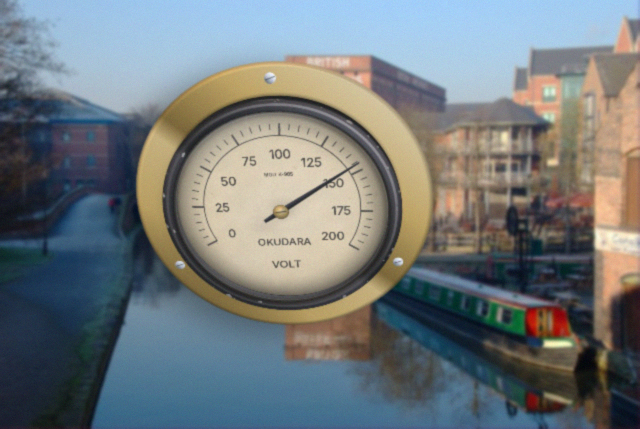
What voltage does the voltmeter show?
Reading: 145 V
